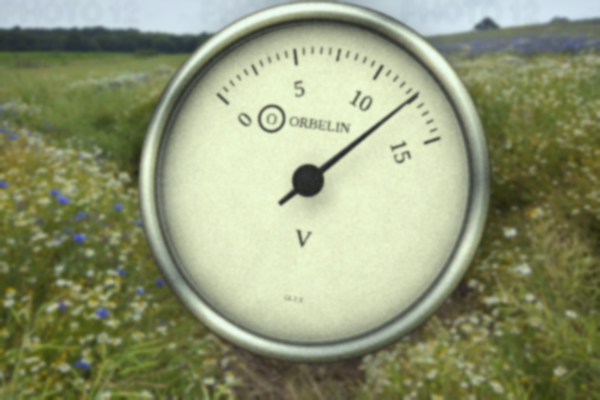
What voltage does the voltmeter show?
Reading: 12.5 V
